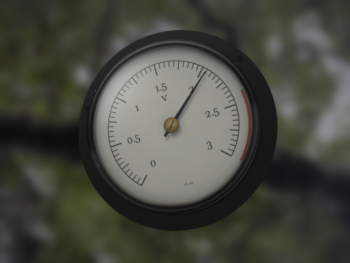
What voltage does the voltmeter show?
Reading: 2.05 V
